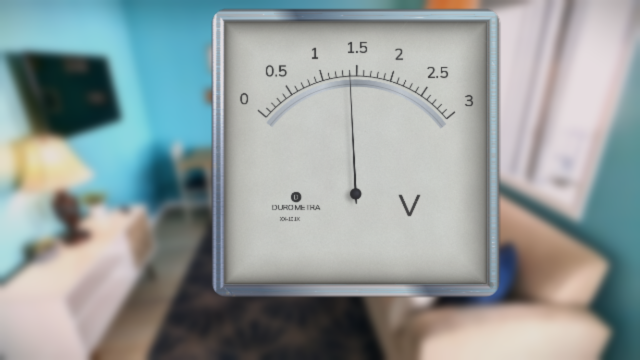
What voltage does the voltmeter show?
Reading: 1.4 V
